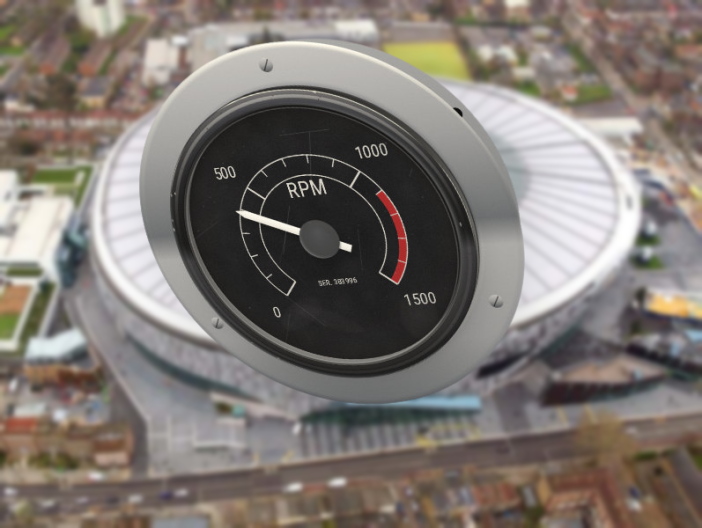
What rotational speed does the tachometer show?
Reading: 400 rpm
